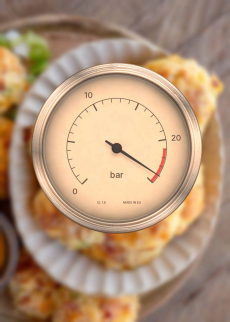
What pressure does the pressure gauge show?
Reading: 24 bar
